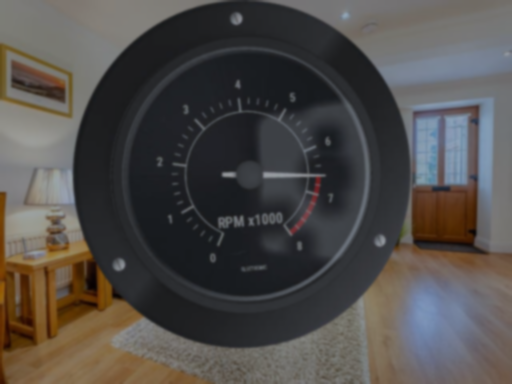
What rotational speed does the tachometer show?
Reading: 6600 rpm
